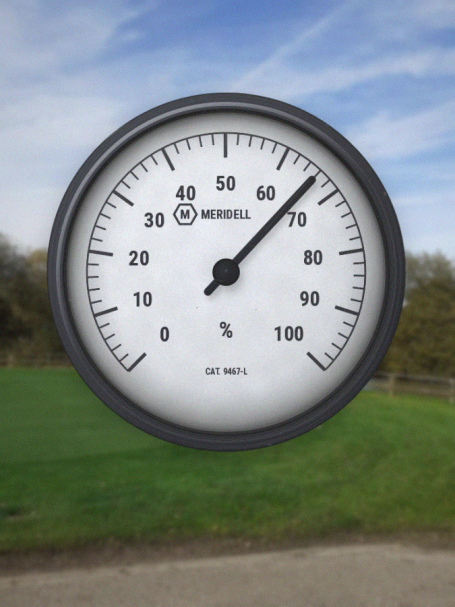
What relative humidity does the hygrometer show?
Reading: 66 %
